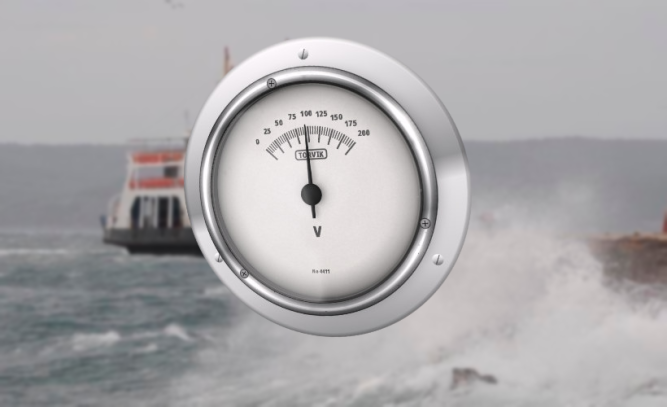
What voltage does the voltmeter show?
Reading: 100 V
